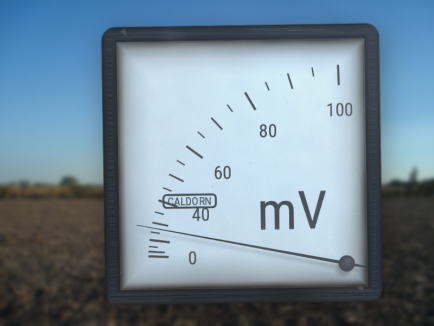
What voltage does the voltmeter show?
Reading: 27.5 mV
